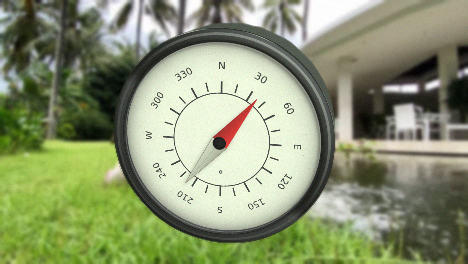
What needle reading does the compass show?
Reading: 37.5 °
